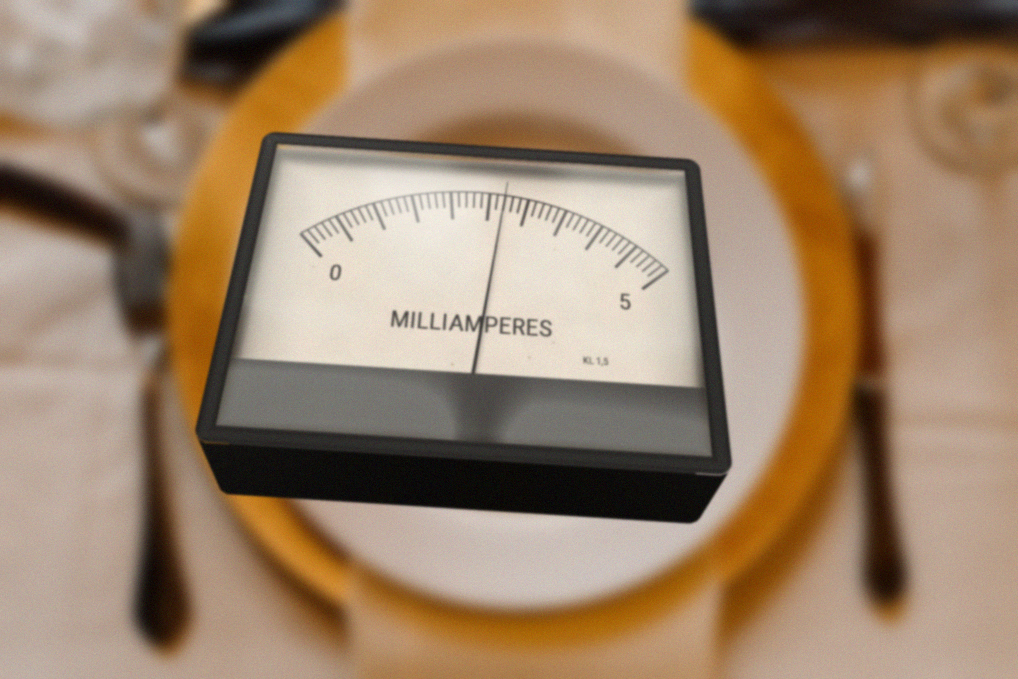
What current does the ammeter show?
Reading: 2.7 mA
